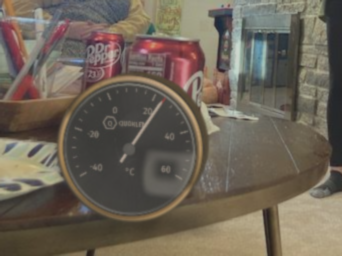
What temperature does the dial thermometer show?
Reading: 24 °C
